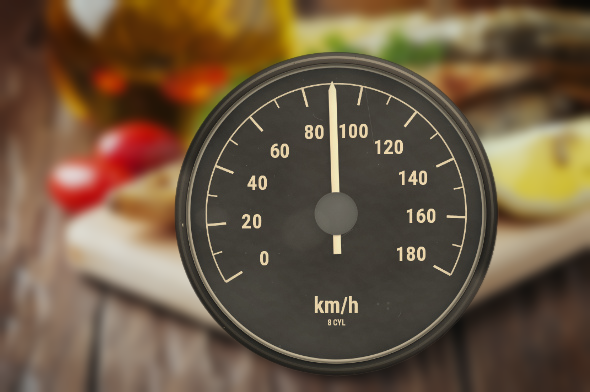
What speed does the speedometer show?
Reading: 90 km/h
